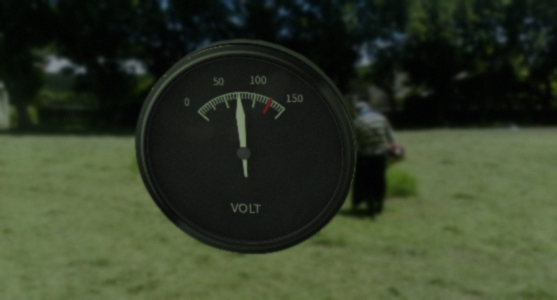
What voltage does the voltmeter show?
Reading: 75 V
